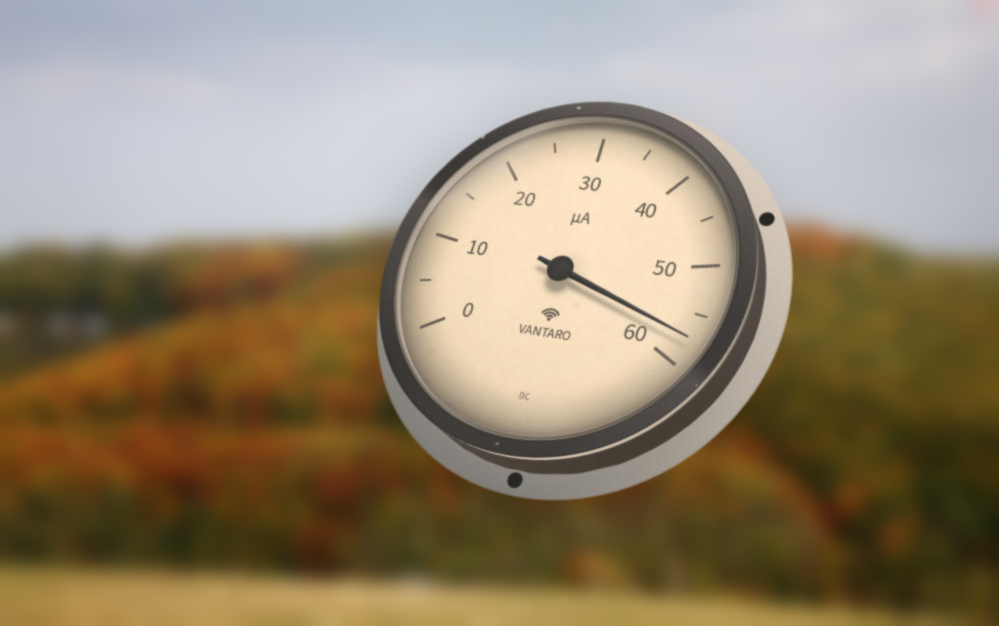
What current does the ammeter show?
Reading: 57.5 µA
